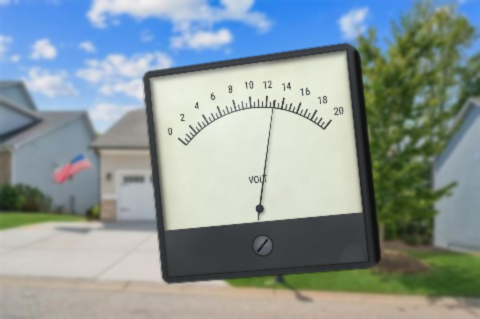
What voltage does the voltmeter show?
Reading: 13 V
